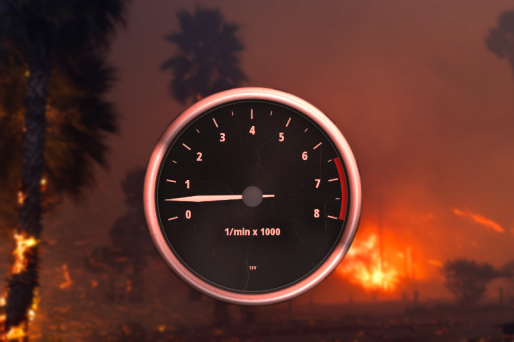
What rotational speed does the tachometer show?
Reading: 500 rpm
